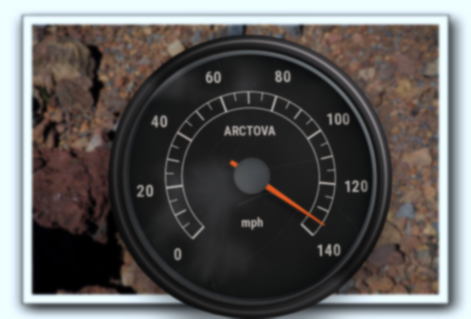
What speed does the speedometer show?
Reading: 135 mph
